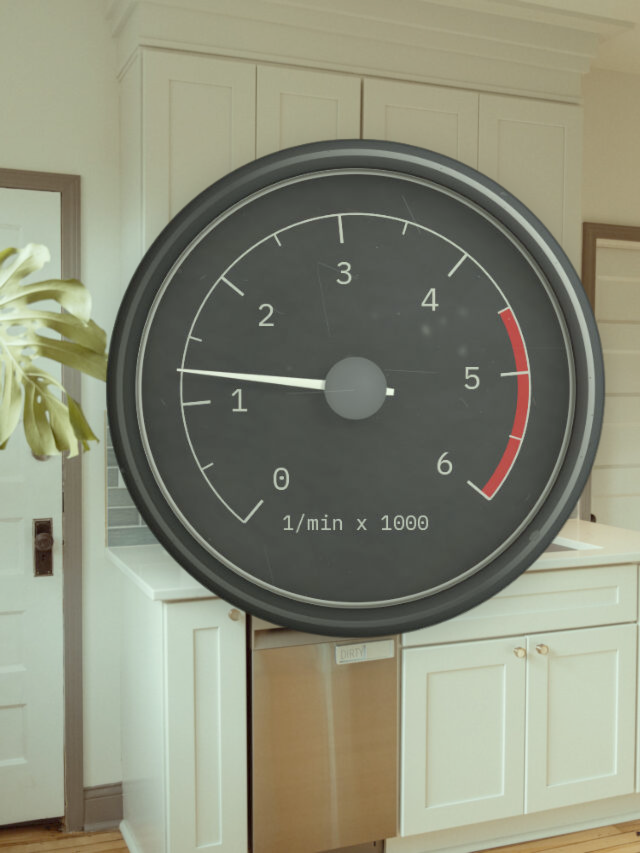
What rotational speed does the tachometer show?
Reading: 1250 rpm
